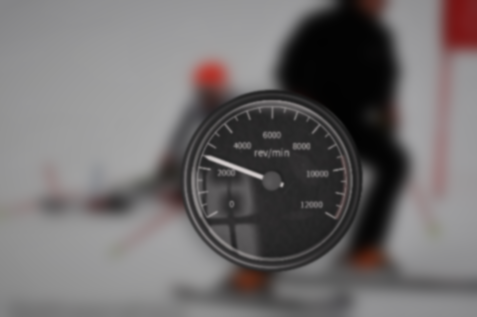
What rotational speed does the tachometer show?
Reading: 2500 rpm
